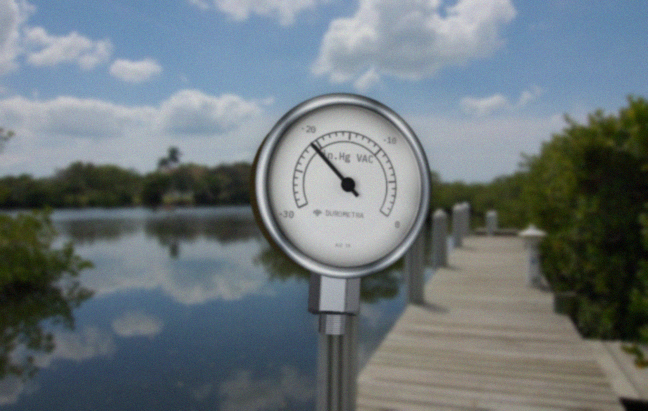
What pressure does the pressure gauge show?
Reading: -21 inHg
